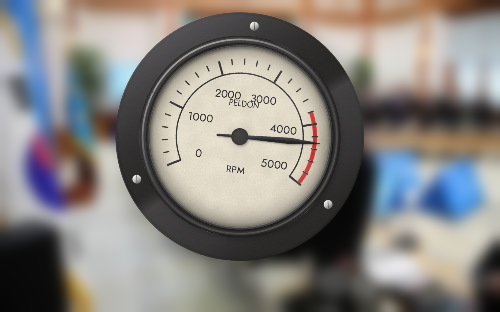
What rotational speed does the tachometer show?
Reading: 4300 rpm
